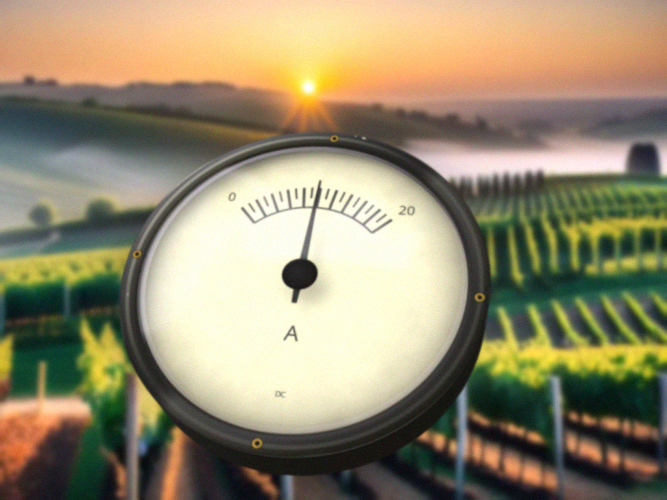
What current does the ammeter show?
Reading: 10 A
